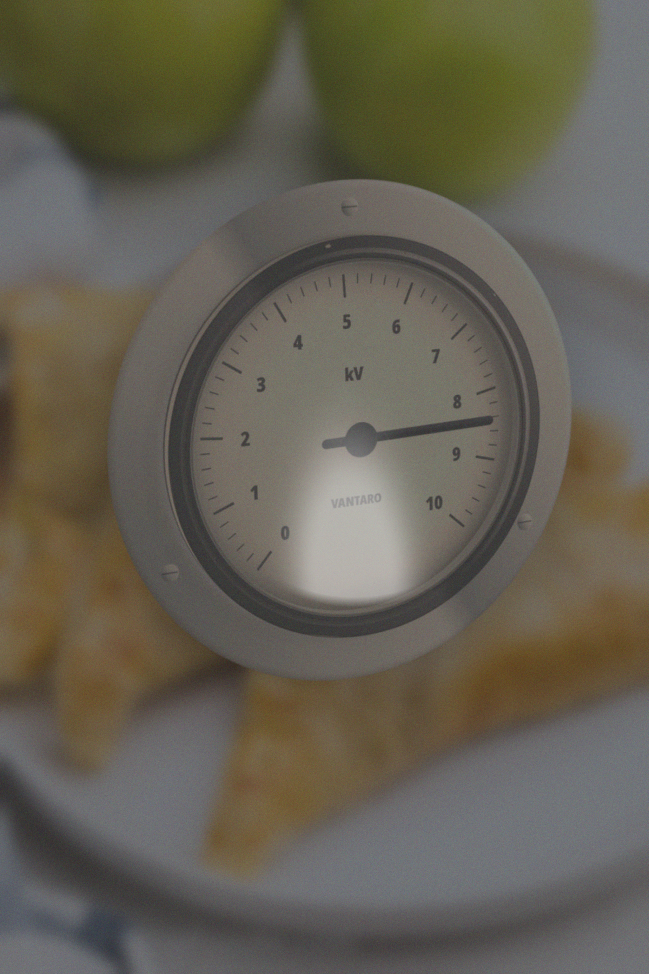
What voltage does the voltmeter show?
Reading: 8.4 kV
